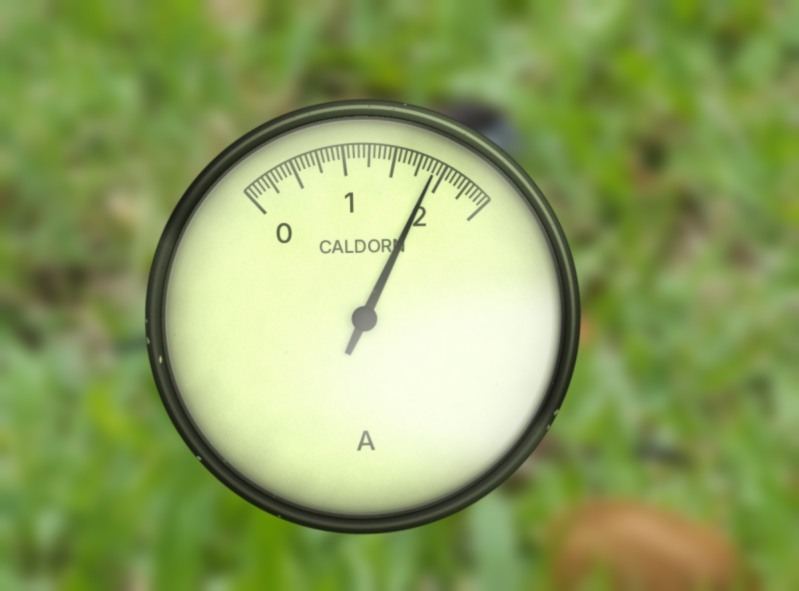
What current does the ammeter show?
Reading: 1.9 A
